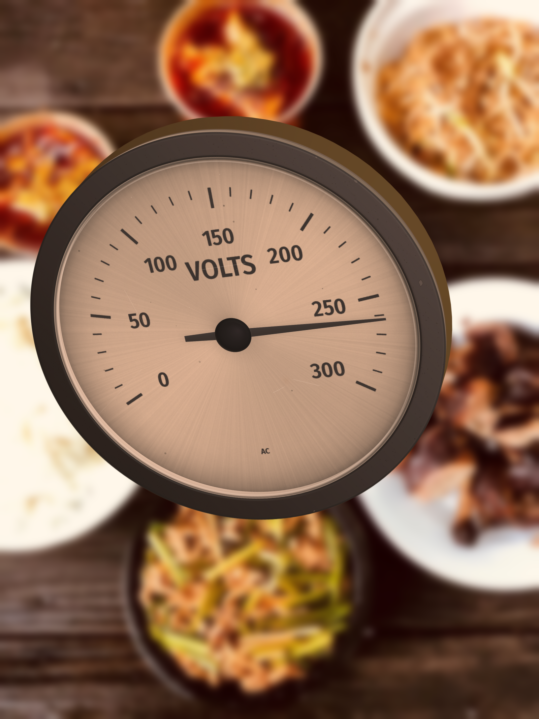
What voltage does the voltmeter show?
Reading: 260 V
